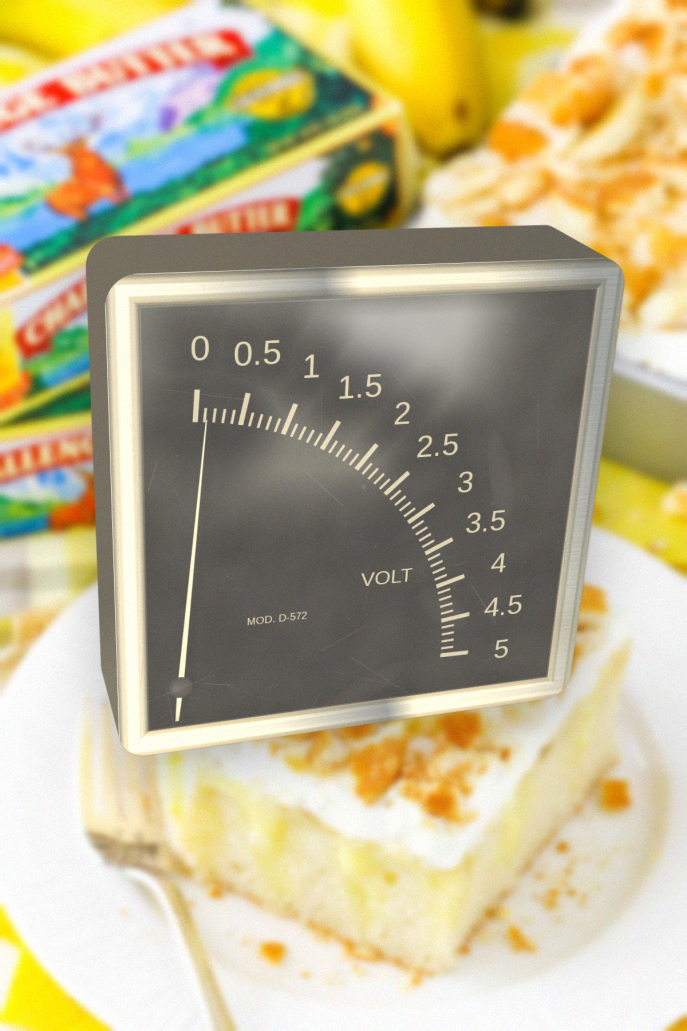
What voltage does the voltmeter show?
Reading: 0.1 V
